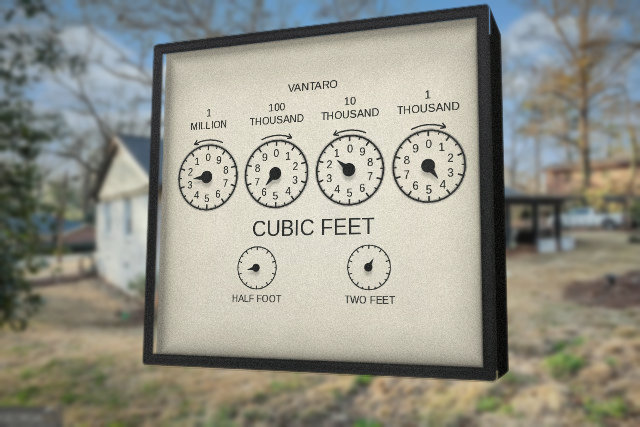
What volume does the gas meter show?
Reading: 261400 ft³
